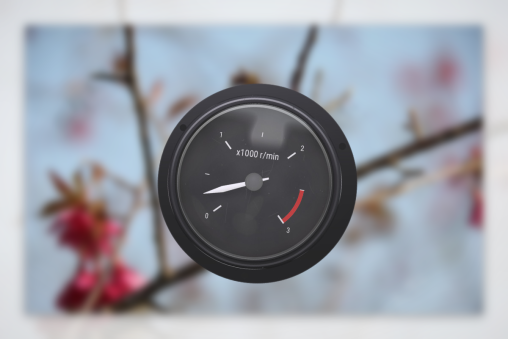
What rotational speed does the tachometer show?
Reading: 250 rpm
